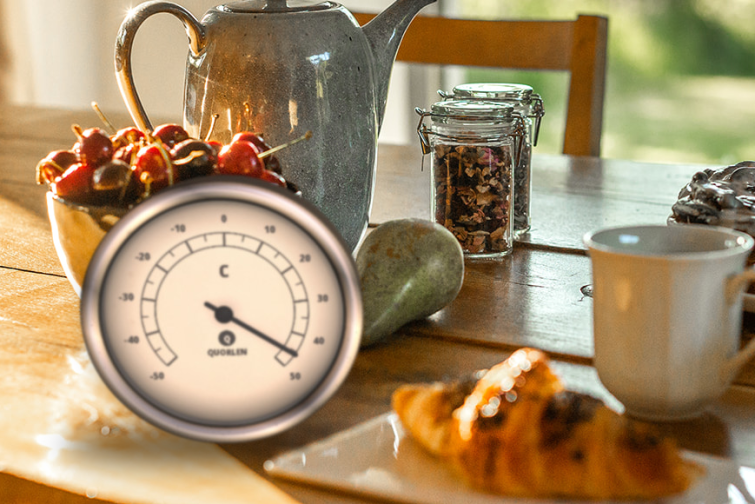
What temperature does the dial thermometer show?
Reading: 45 °C
